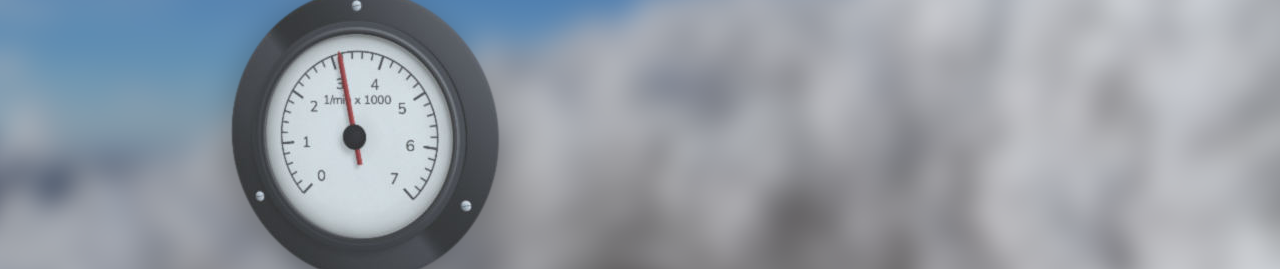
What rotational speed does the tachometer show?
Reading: 3200 rpm
